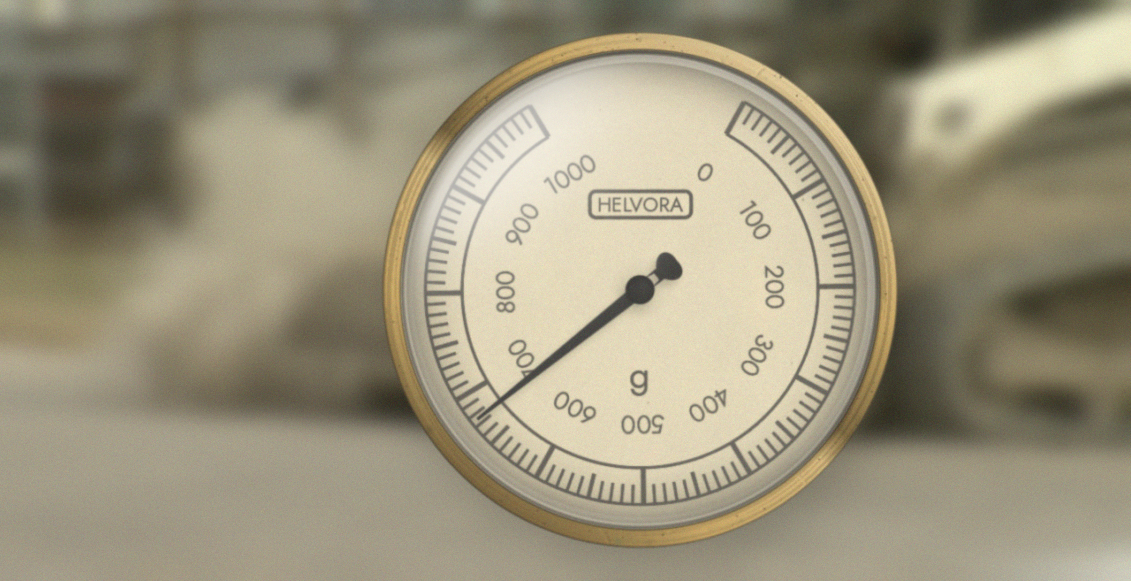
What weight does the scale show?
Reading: 675 g
